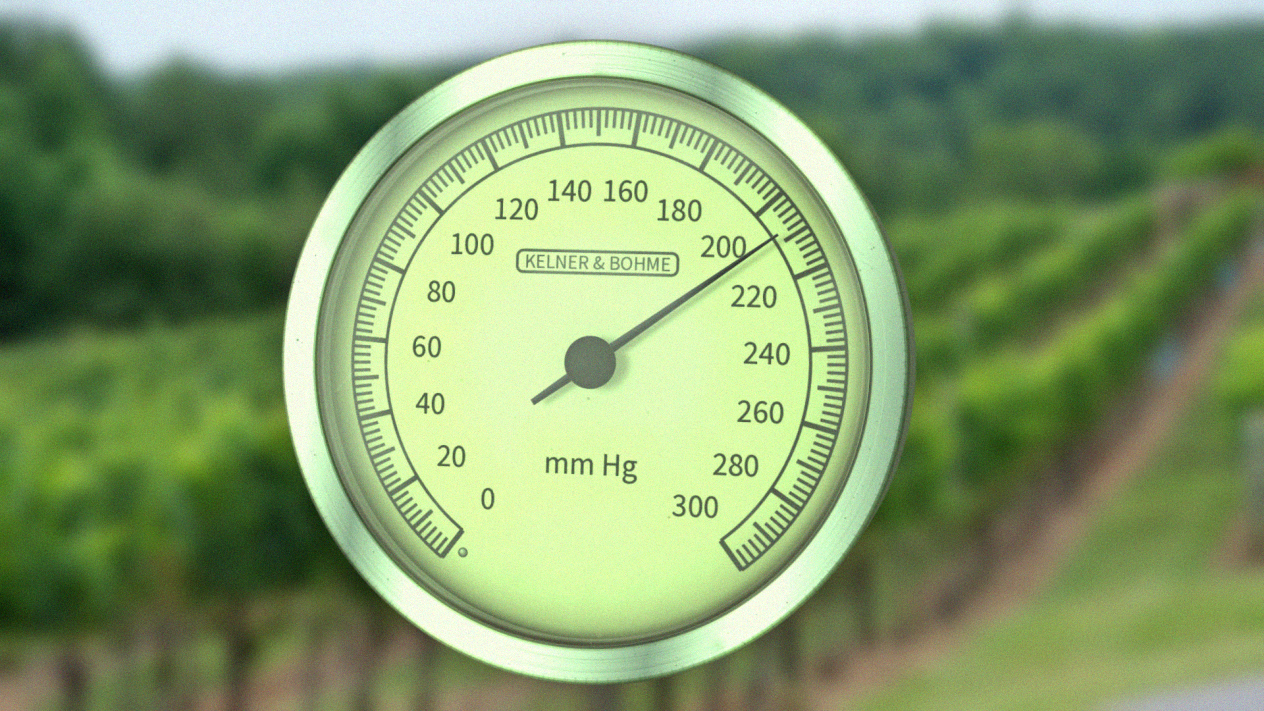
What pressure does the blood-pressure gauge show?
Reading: 208 mmHg
